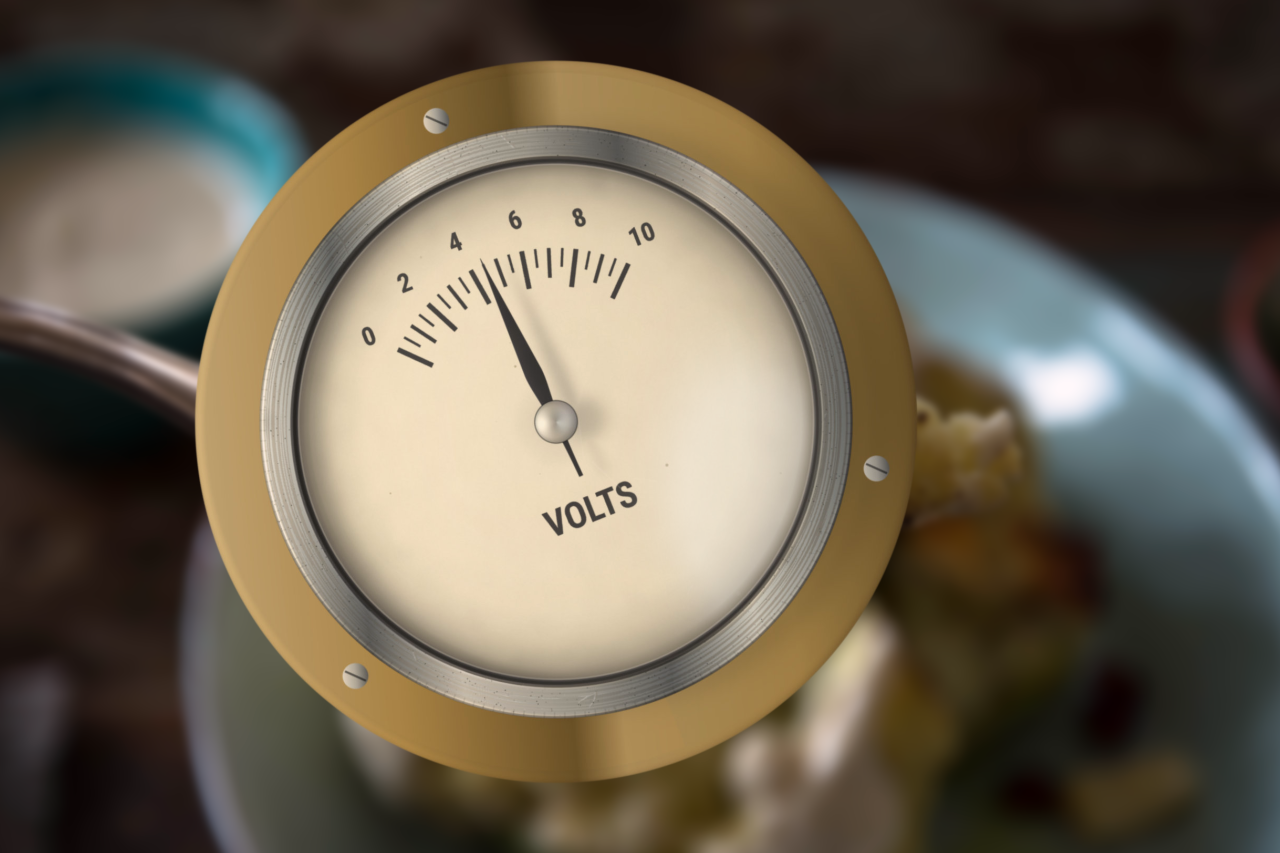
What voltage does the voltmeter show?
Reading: 4.5 V
